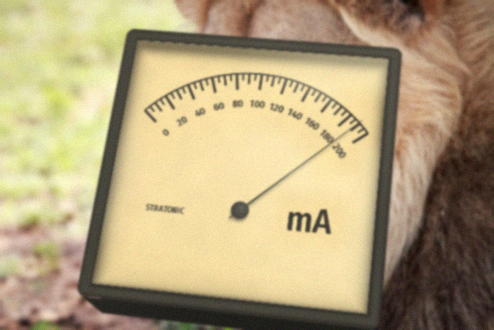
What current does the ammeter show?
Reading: 190 mA
